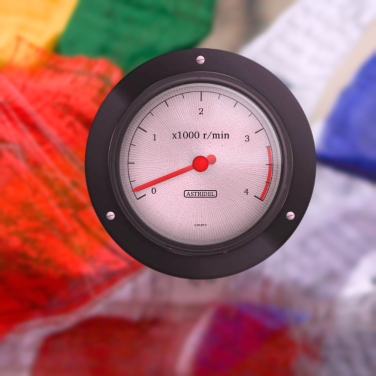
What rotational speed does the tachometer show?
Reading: 125 rpm
